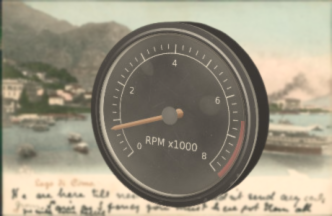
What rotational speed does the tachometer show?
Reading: 800 rpm
